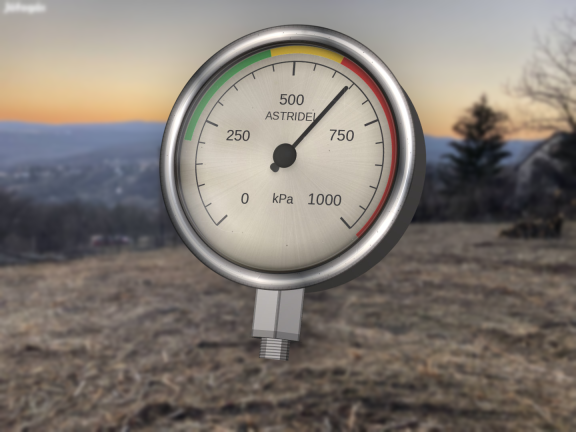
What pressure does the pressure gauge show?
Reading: 650 kPa
